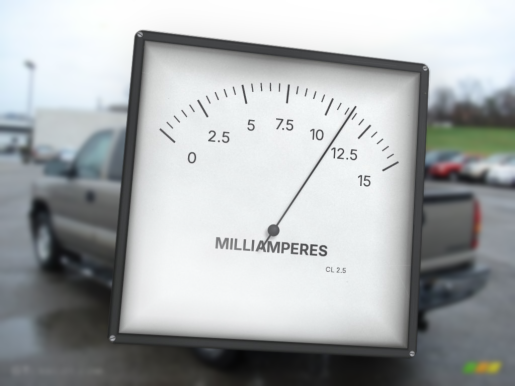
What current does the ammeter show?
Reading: 11.25 mA
